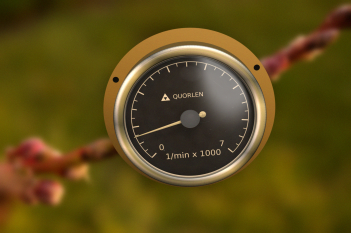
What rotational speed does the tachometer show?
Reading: 750 rpm
